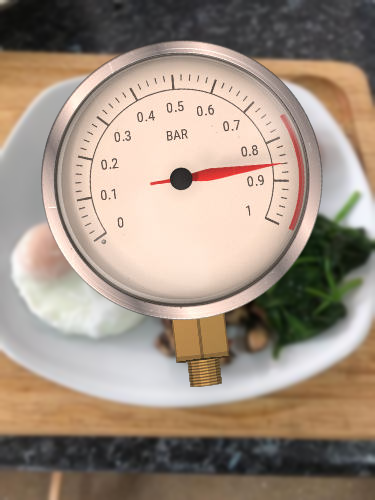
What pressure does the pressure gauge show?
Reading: 0.86 bar
